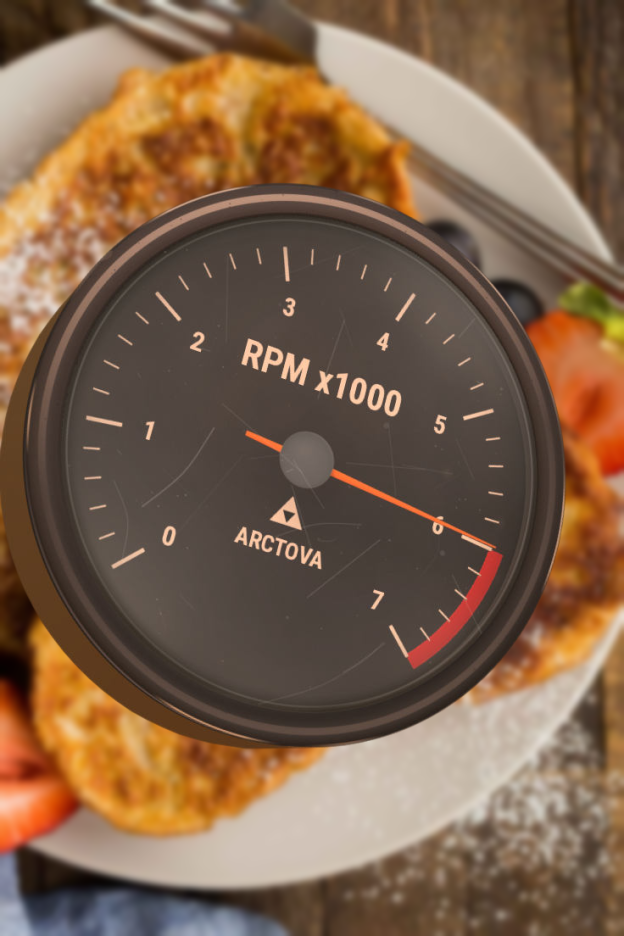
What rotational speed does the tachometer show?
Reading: 6000 rpm
